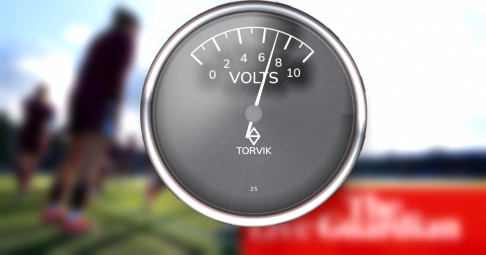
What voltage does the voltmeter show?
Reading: 7 V
